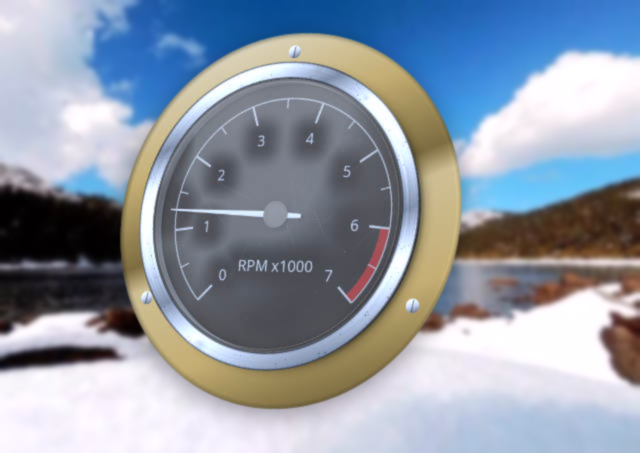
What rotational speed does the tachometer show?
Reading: 1250 rpm
